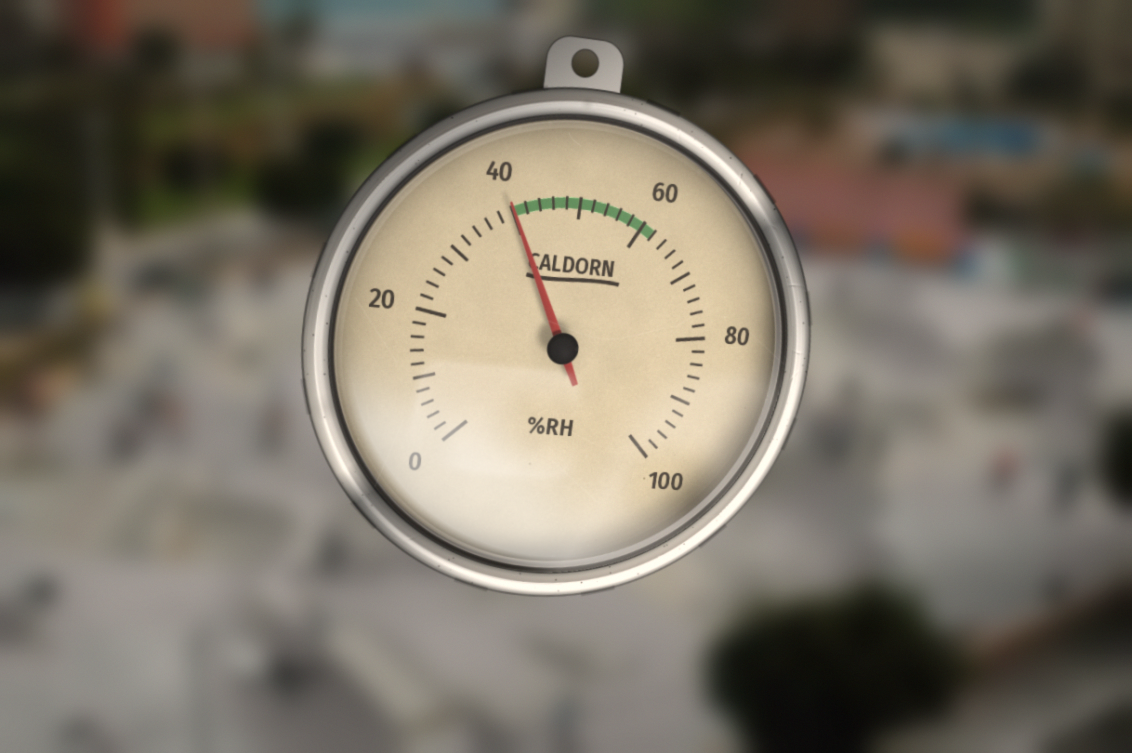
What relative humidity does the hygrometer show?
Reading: 40 %
